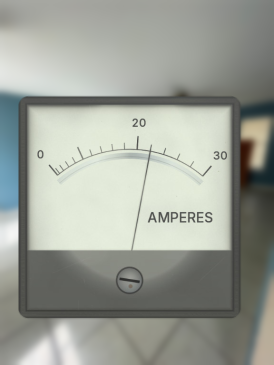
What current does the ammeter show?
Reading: 22 A
